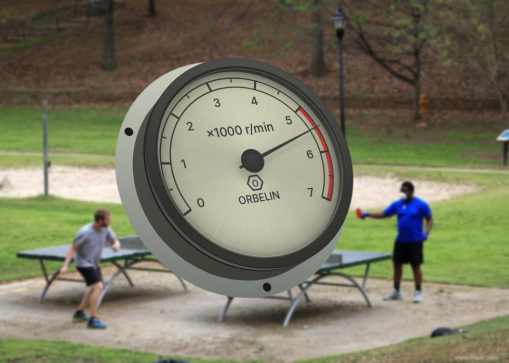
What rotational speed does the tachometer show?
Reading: 5500 rpm
